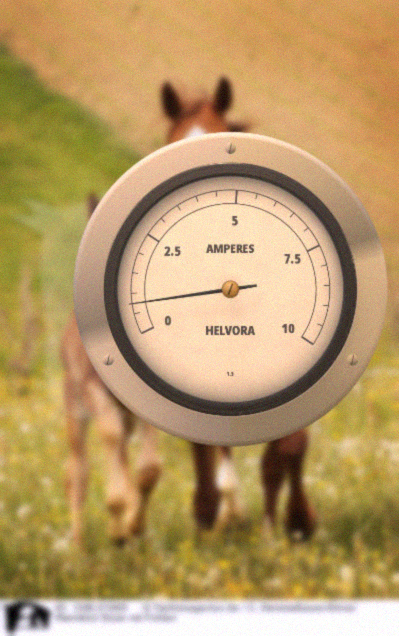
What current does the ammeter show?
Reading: 0.75 A
